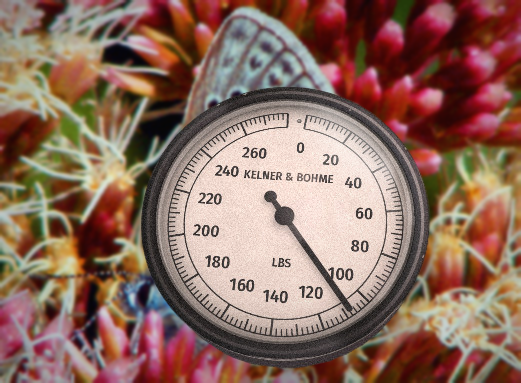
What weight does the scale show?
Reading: 108 lb
